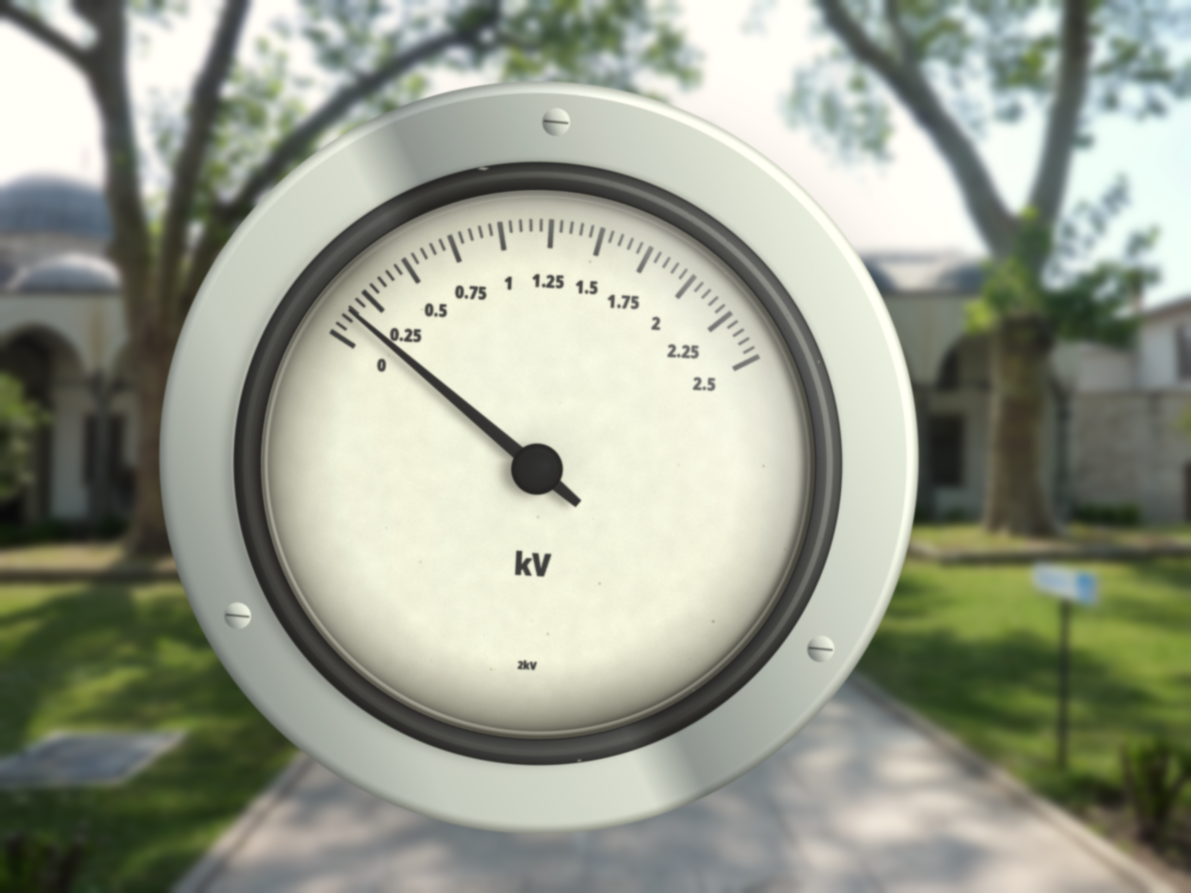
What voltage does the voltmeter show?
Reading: 0.15 kV
